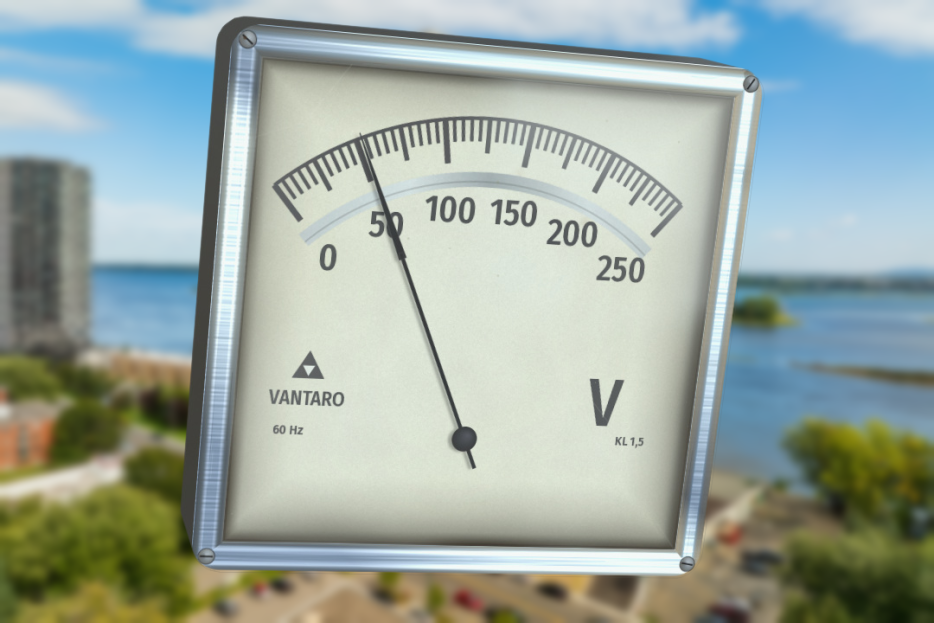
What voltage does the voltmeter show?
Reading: 52.5 V
